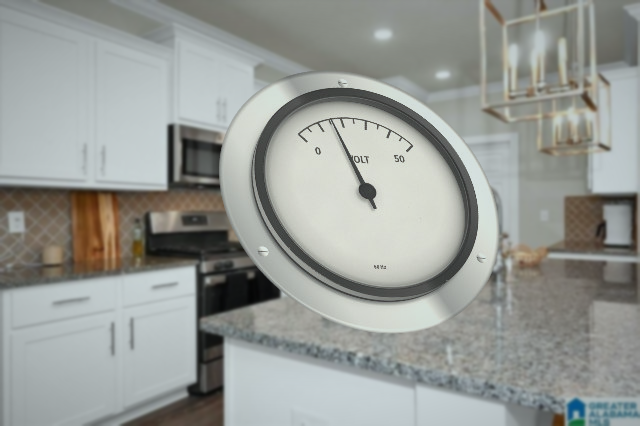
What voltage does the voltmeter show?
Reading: 15 V
